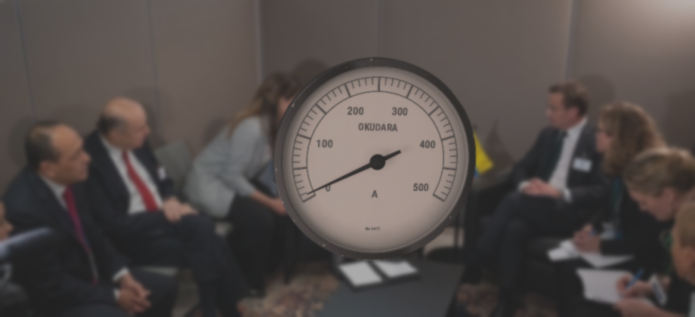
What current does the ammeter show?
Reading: 10 A
